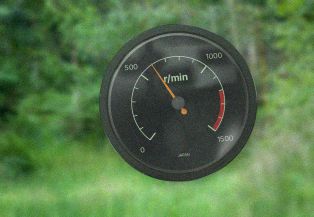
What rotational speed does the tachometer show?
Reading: 600 rpm
